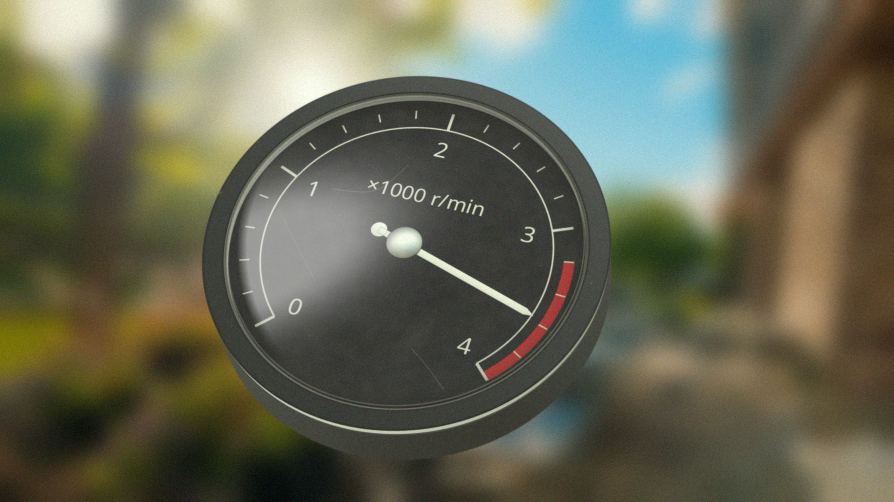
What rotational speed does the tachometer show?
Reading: 3600 rpm
